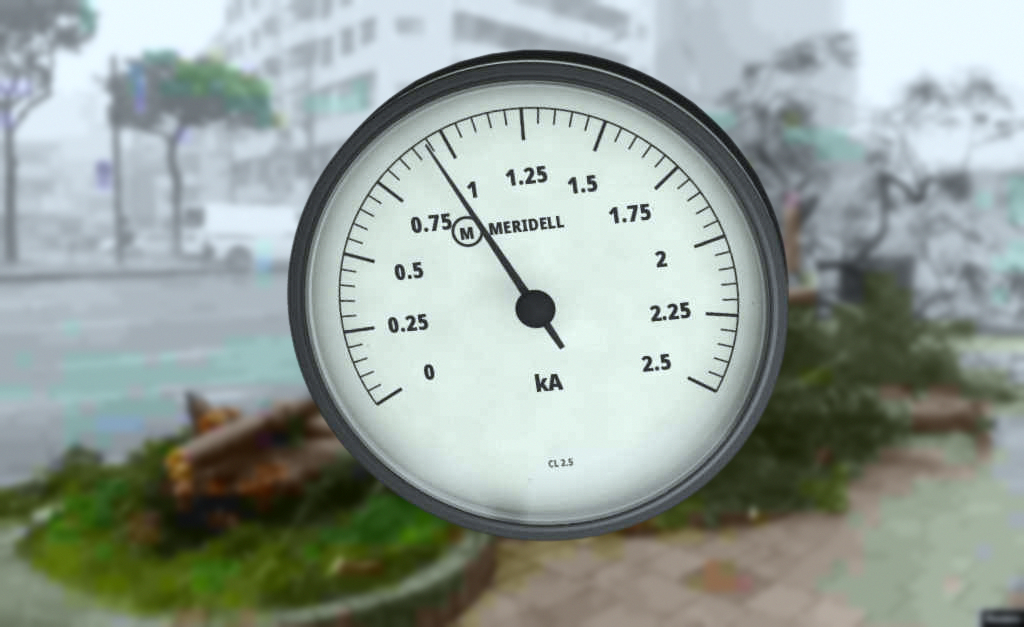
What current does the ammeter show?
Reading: 0.95 kA
